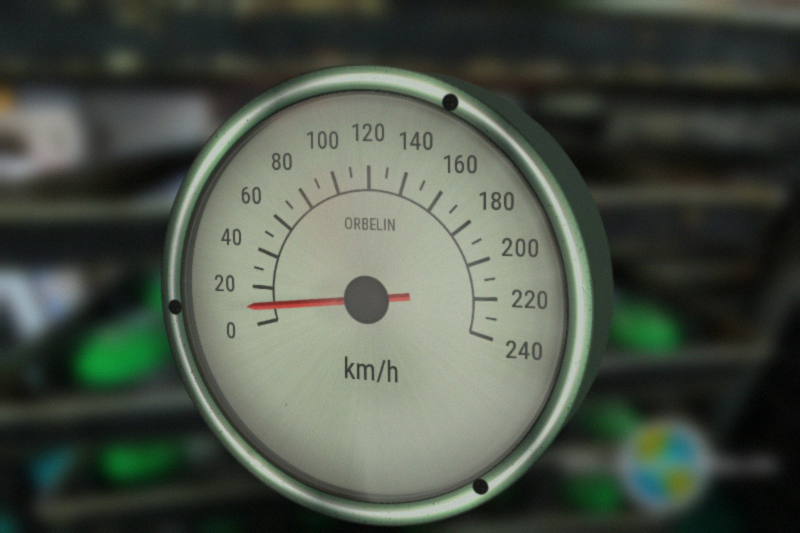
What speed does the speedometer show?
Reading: 10 km/h
